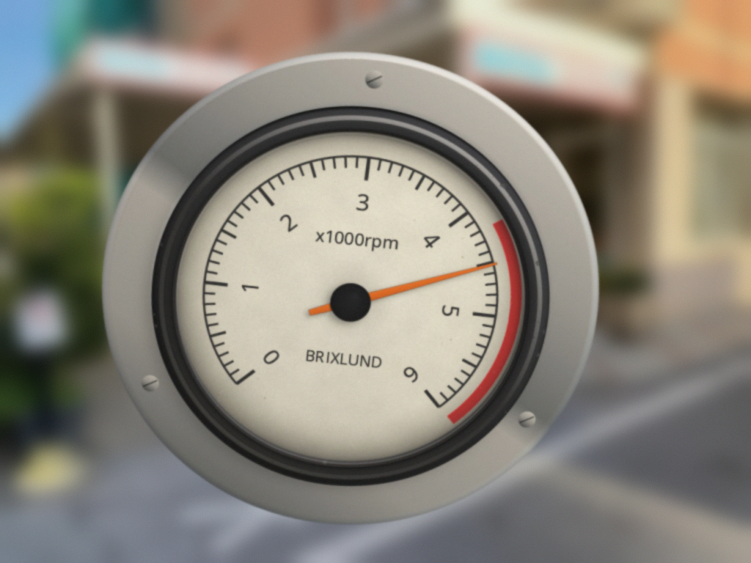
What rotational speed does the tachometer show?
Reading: 4500 rpm
